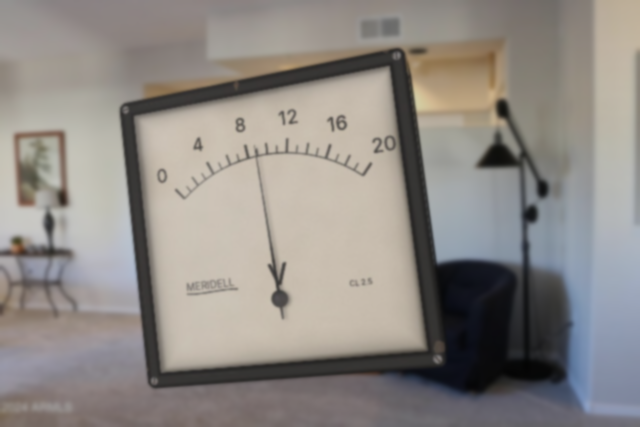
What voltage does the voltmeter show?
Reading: 9 V
